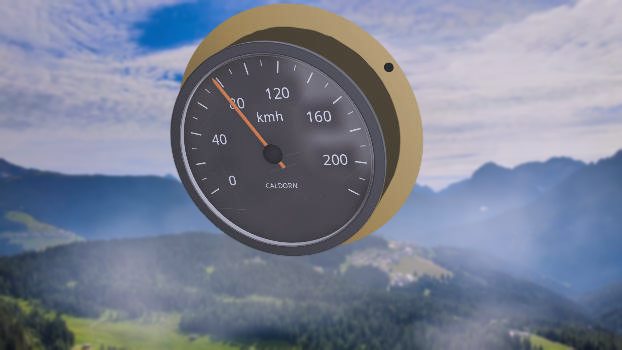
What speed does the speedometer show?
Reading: 80 km/h
